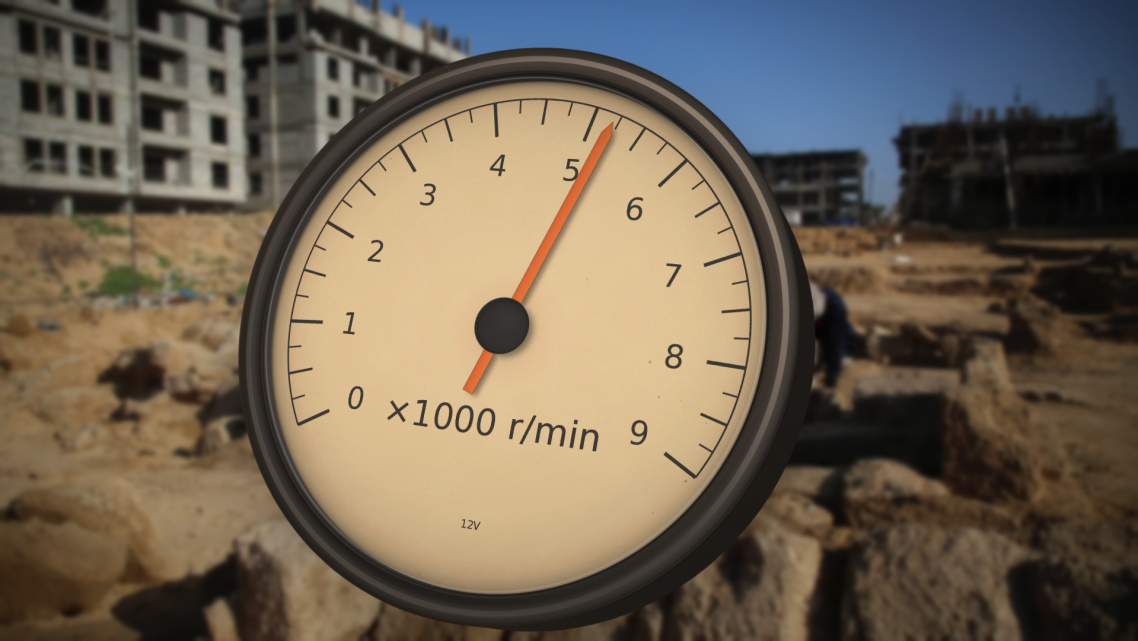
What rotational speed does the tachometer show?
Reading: 5250 rpm
